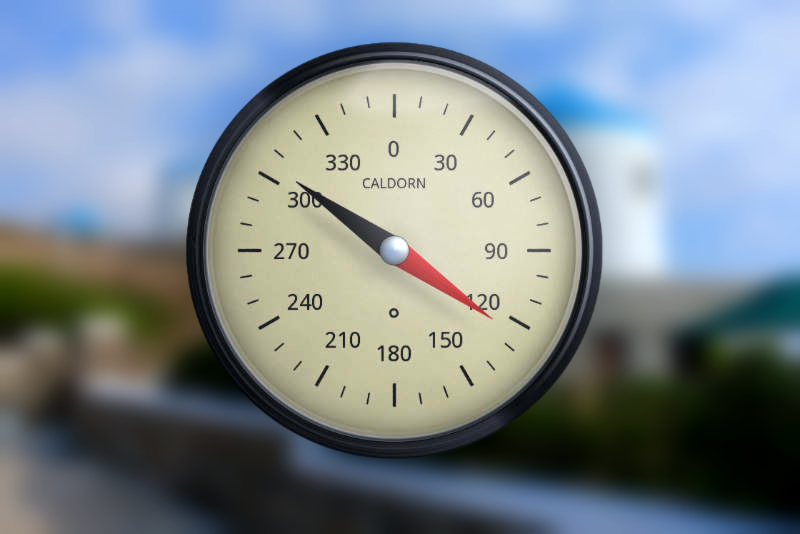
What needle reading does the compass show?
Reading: 125 °
